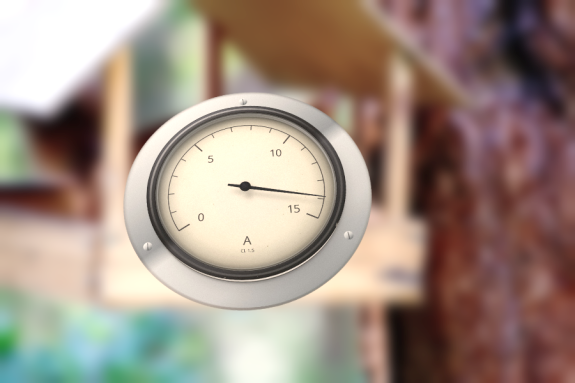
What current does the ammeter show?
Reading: 14 A
